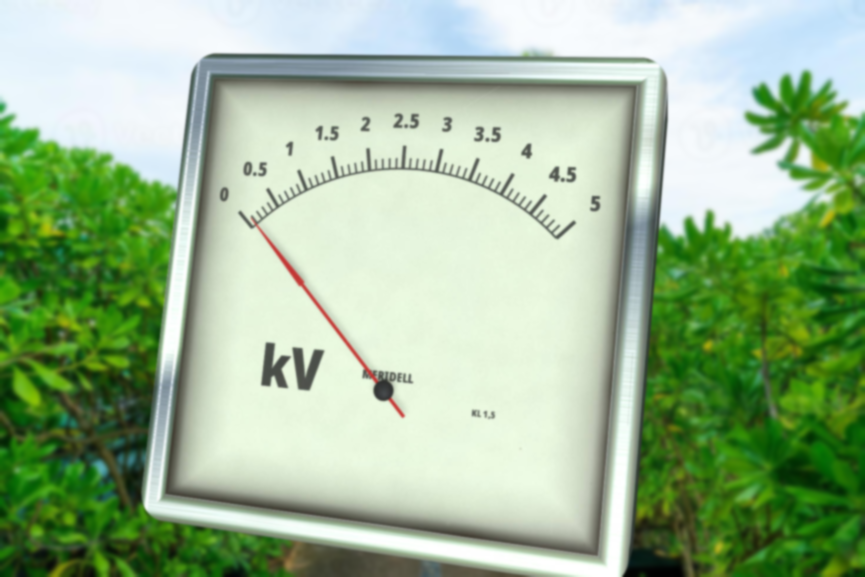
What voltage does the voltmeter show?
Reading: 0.1 kV
